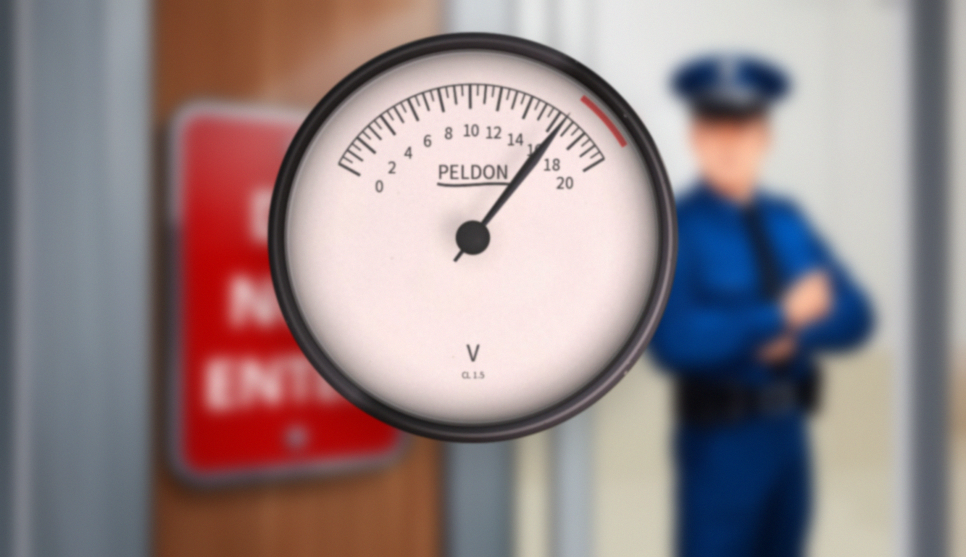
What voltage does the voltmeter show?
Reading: 16.5 V
